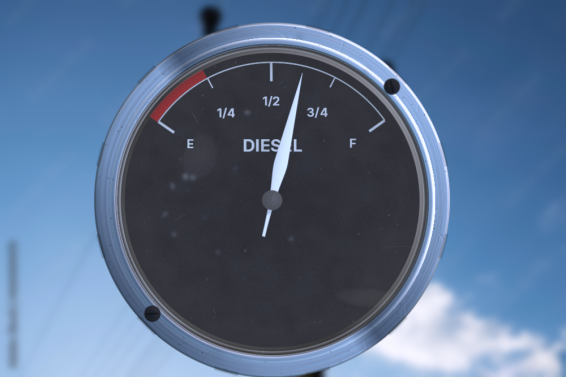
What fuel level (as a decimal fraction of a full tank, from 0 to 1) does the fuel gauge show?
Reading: 0.625
